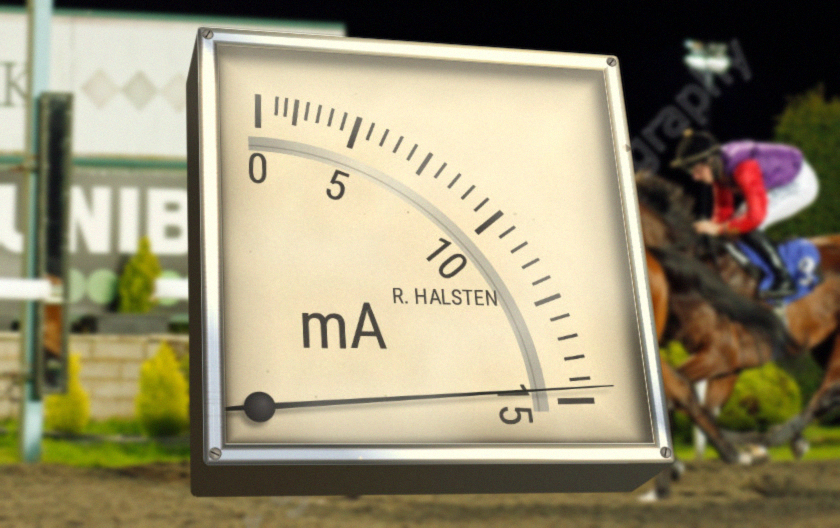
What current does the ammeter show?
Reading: 14.75 mA
